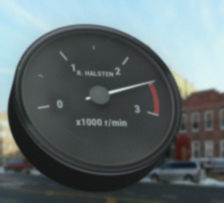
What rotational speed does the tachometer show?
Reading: 2500 rpm
